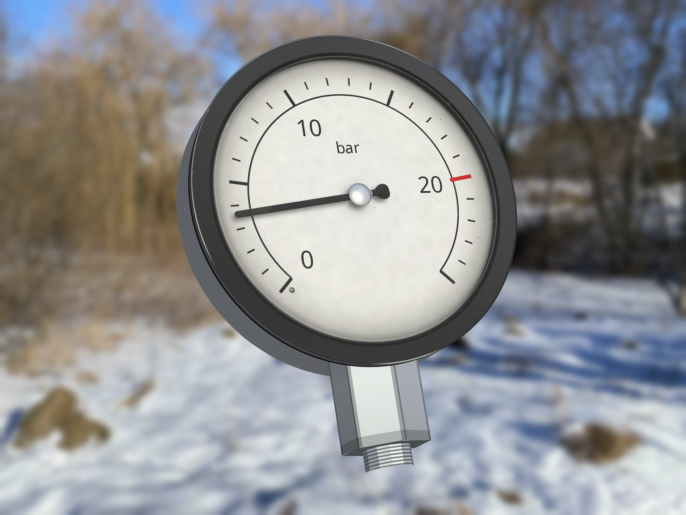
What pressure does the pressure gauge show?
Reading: 3.5 bar
